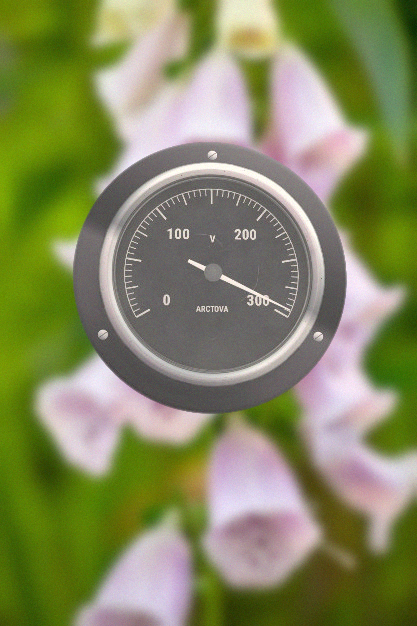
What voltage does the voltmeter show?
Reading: 295 V
